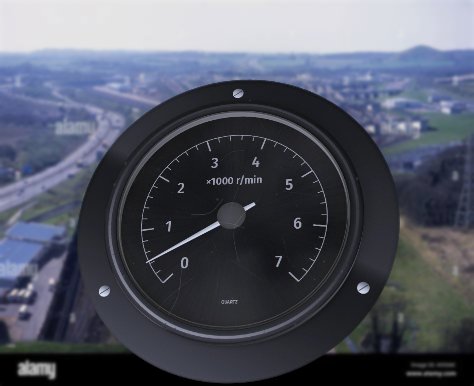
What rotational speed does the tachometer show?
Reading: 400 rpm
